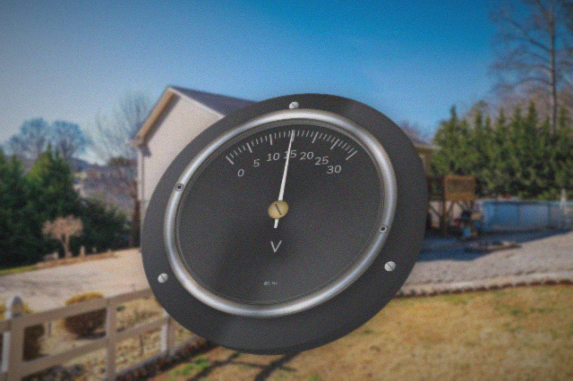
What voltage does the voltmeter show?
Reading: 15 V
